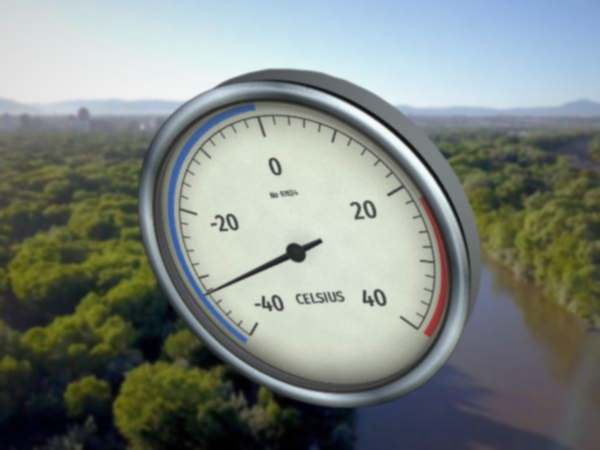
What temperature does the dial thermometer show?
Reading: -32 °C
